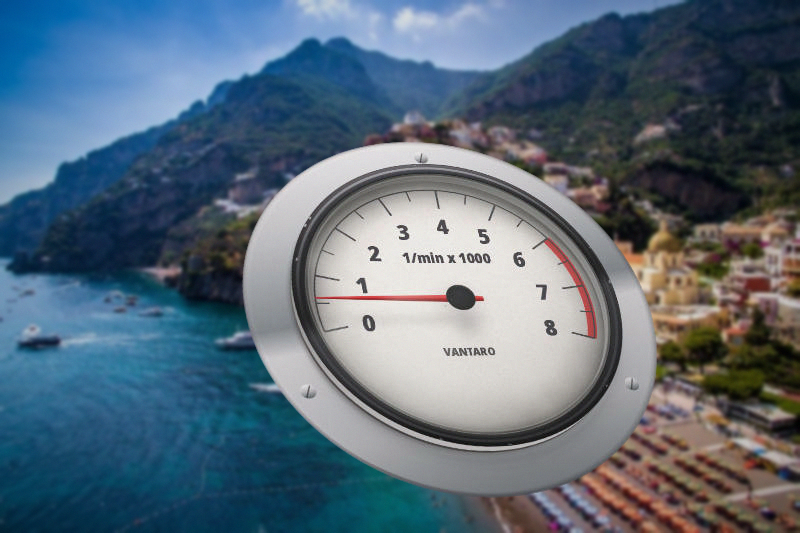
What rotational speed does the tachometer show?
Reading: 500 rpm
